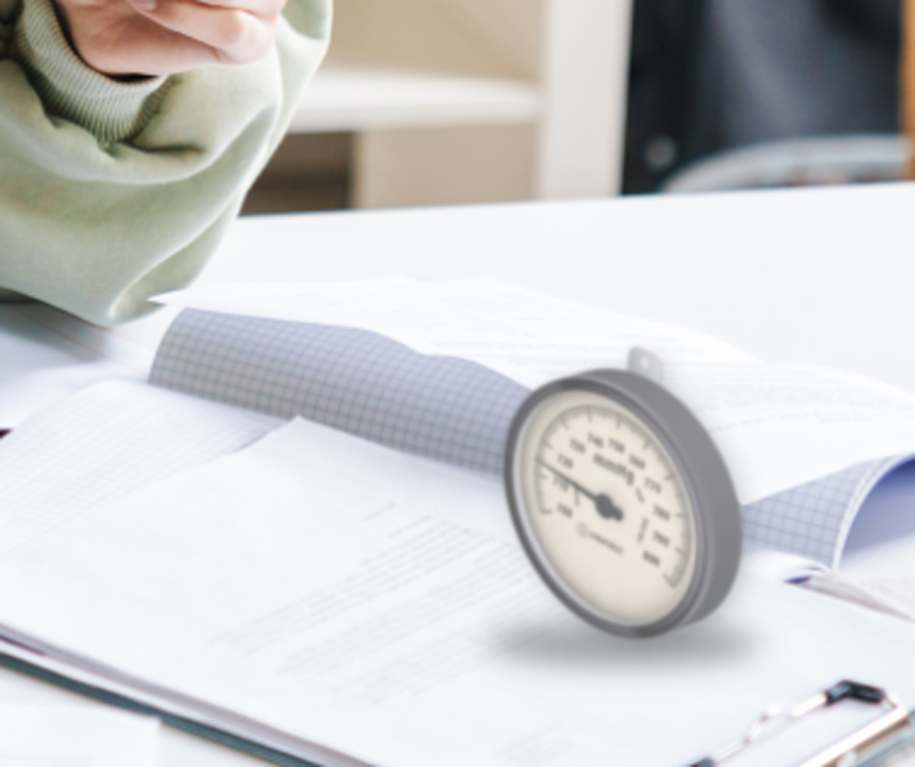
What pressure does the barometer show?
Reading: 715 mmHg
